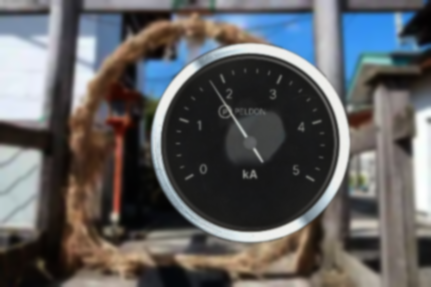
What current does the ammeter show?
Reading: 1.8 kA
